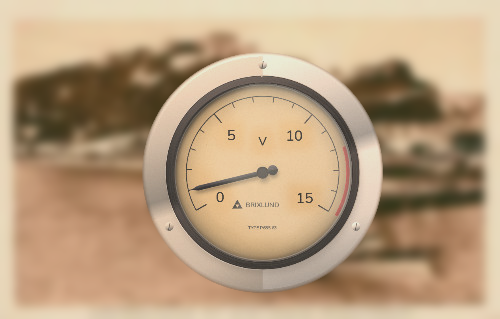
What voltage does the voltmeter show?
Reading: 1 V
